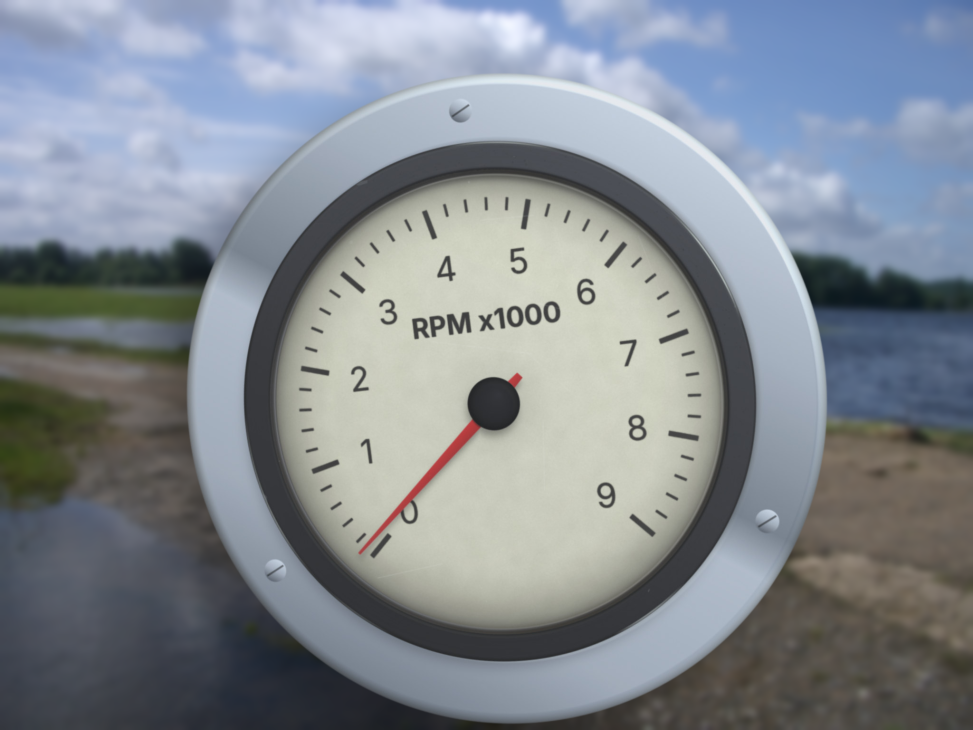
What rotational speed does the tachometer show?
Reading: 100 rpm
